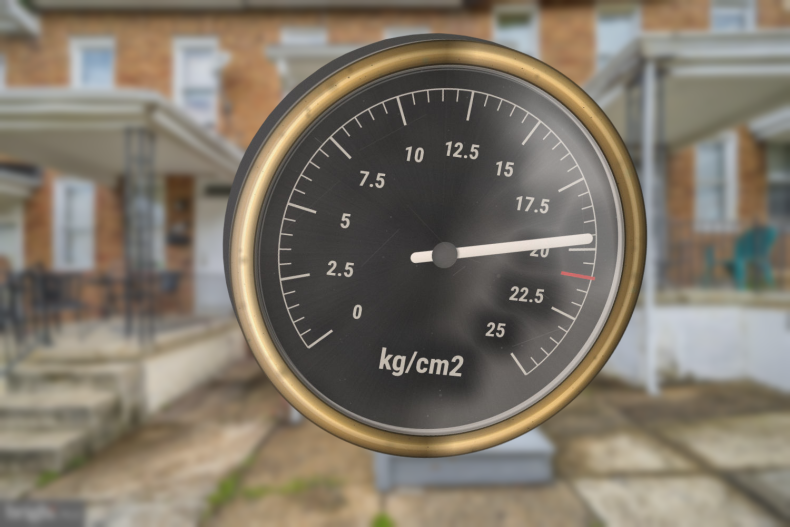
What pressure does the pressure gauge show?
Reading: 19.5 kg/cm²
